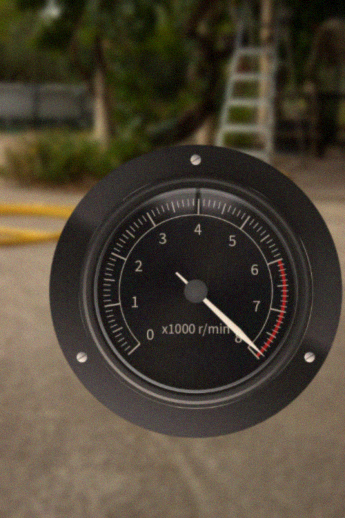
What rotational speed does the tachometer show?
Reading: 7900 rpm
